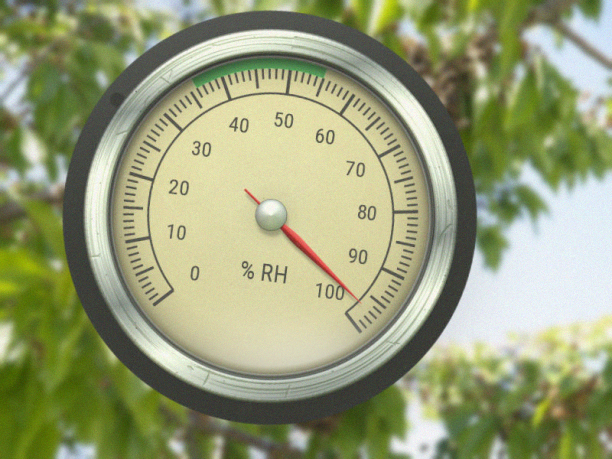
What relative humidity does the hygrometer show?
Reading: 97 %
